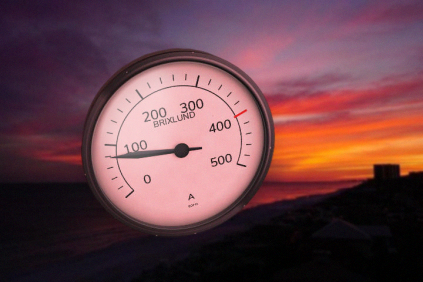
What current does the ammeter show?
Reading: 80 A
